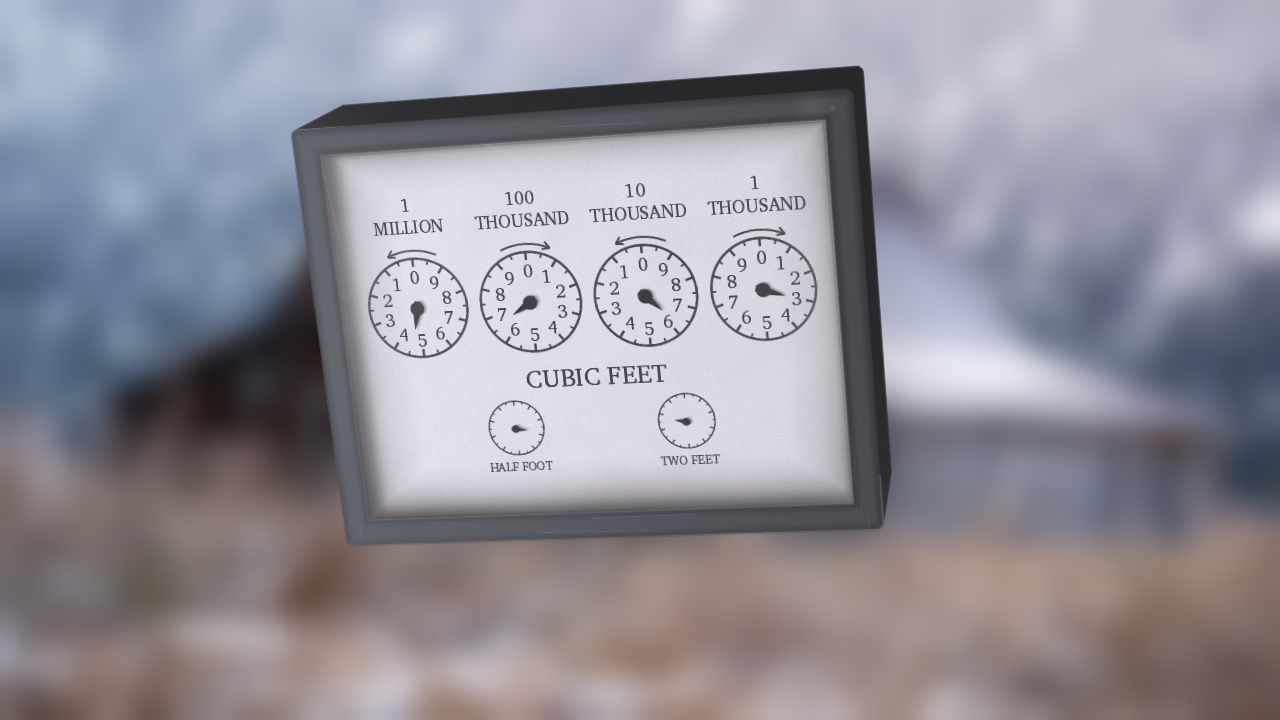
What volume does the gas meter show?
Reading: 466300 ft³
